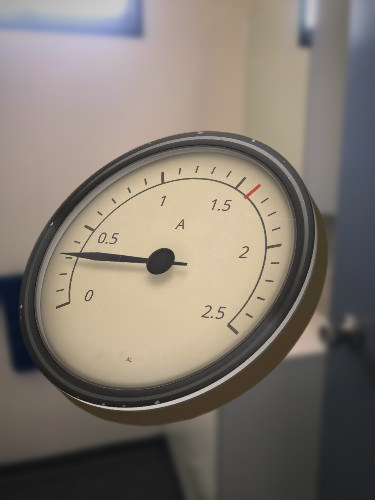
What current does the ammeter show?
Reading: 0.3 A
